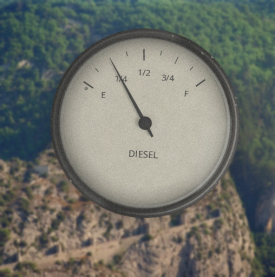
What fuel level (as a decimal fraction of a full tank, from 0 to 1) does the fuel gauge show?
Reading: 0.25
